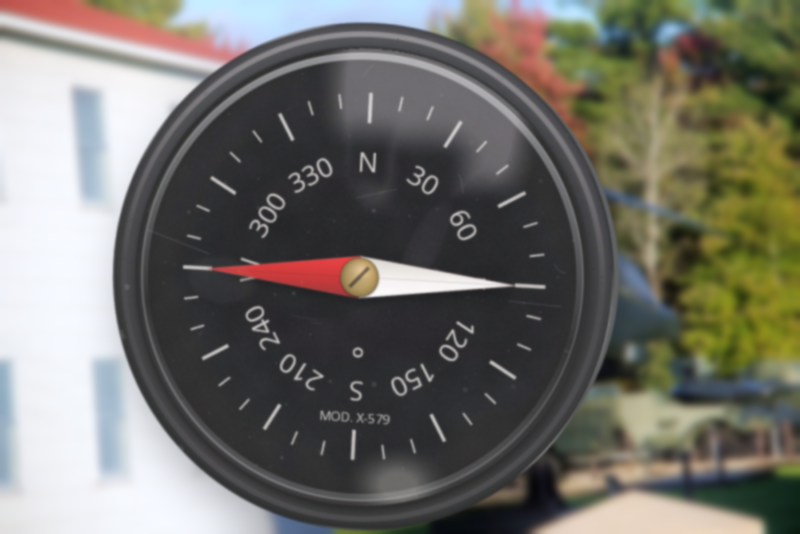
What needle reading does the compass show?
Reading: 270 °
